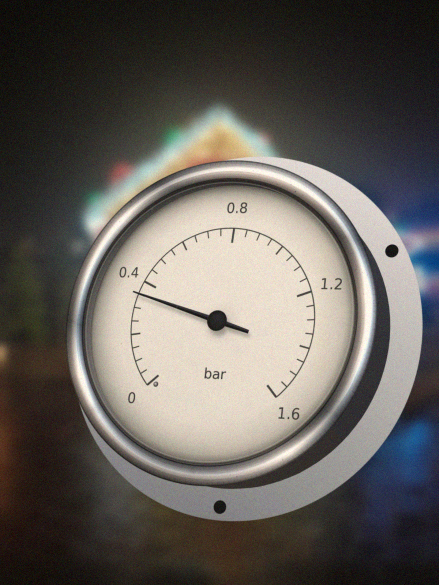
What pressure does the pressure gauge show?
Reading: 0.35 bar
